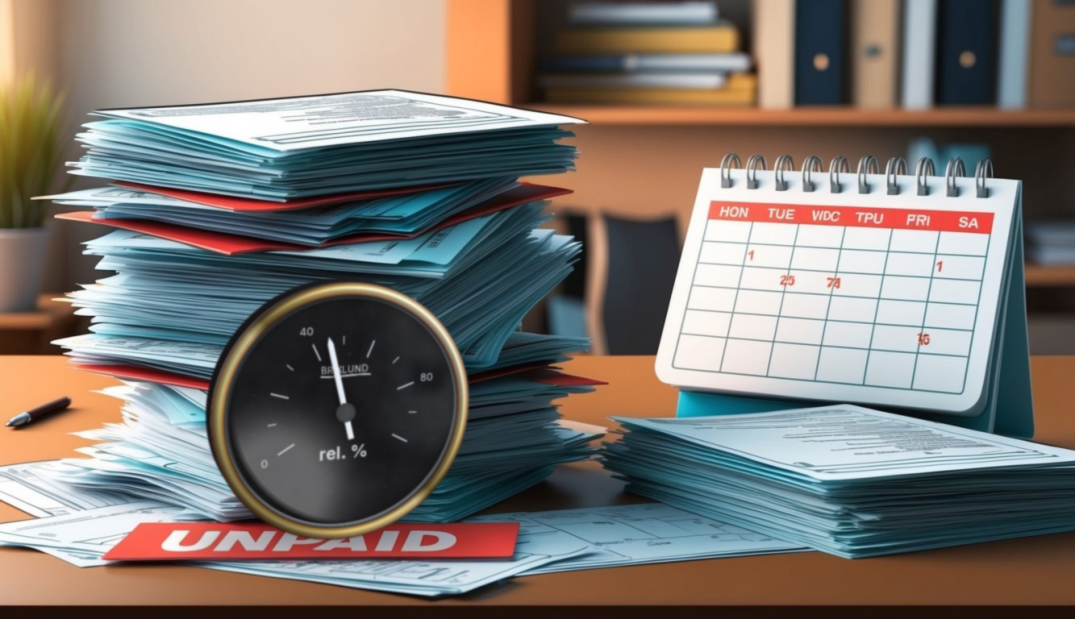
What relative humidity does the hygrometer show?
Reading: 45 %
